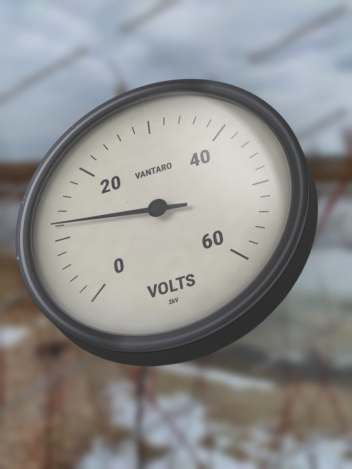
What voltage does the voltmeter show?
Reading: 12 V
